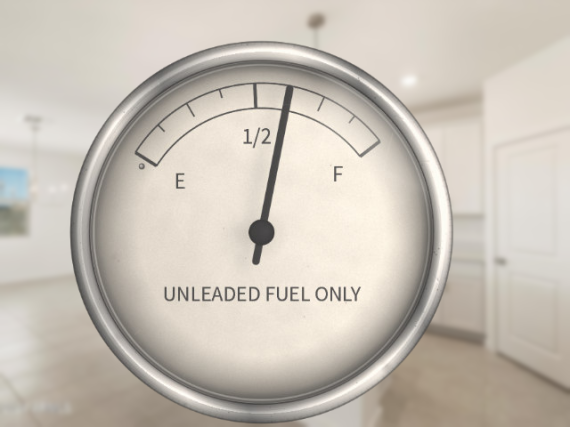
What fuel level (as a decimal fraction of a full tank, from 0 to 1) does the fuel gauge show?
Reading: 0.625
